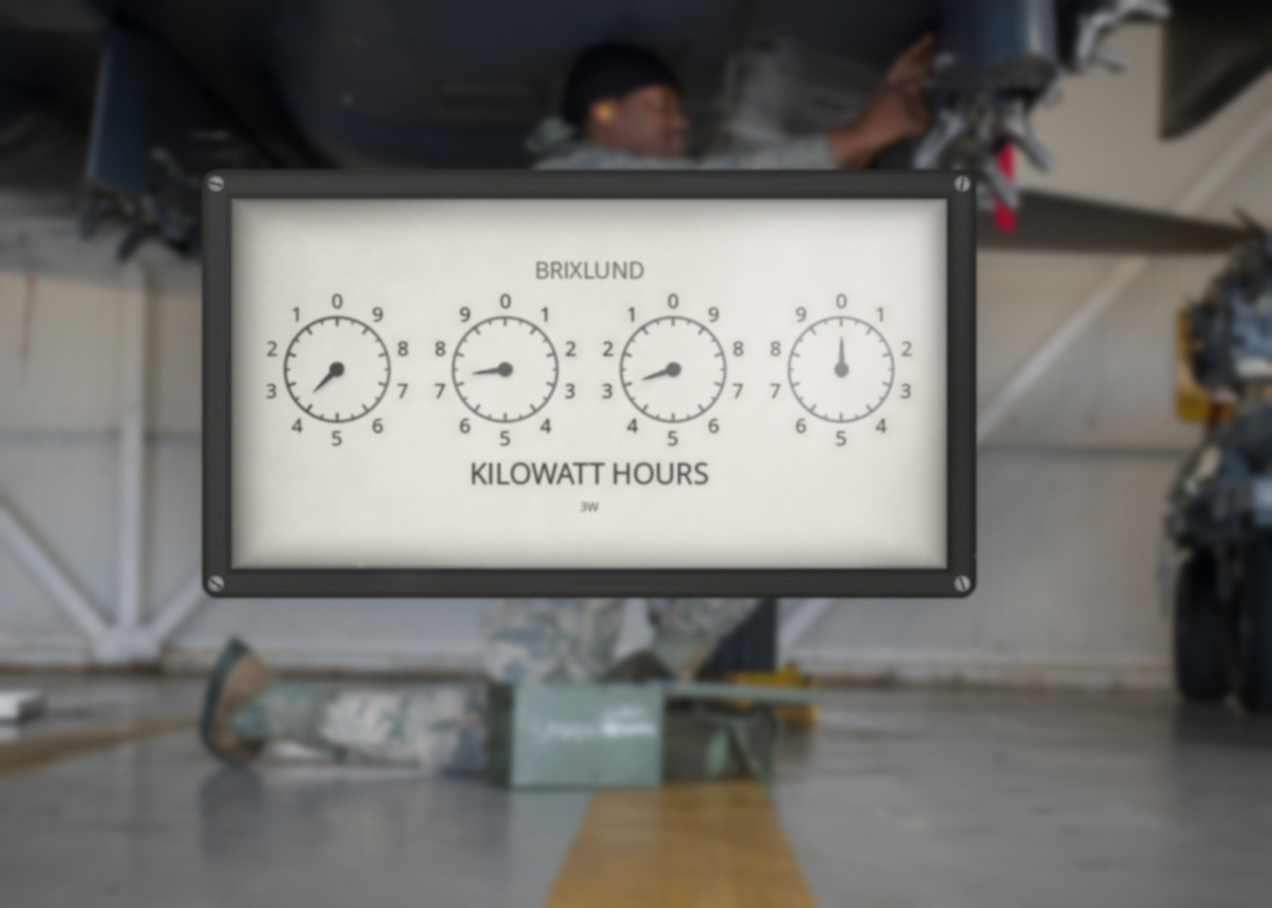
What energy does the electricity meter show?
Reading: 3730 kWh
